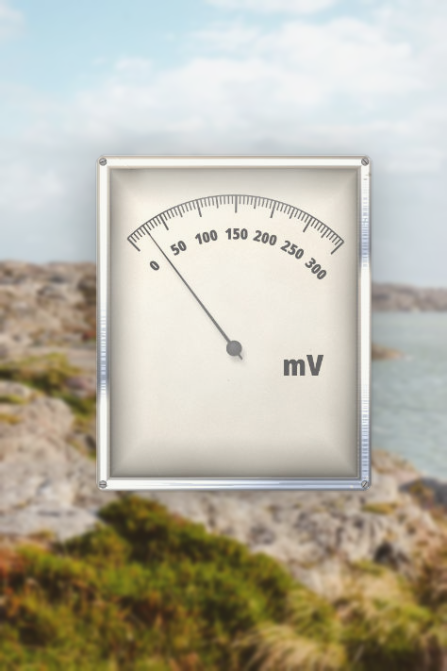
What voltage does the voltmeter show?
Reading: 25 mV
